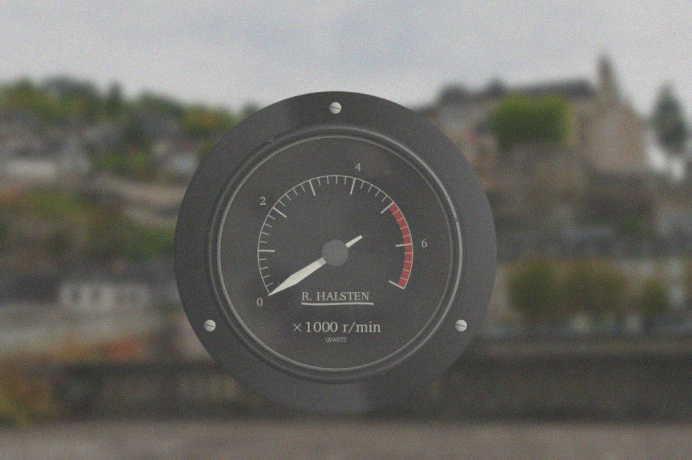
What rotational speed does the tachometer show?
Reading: 0 rpm
